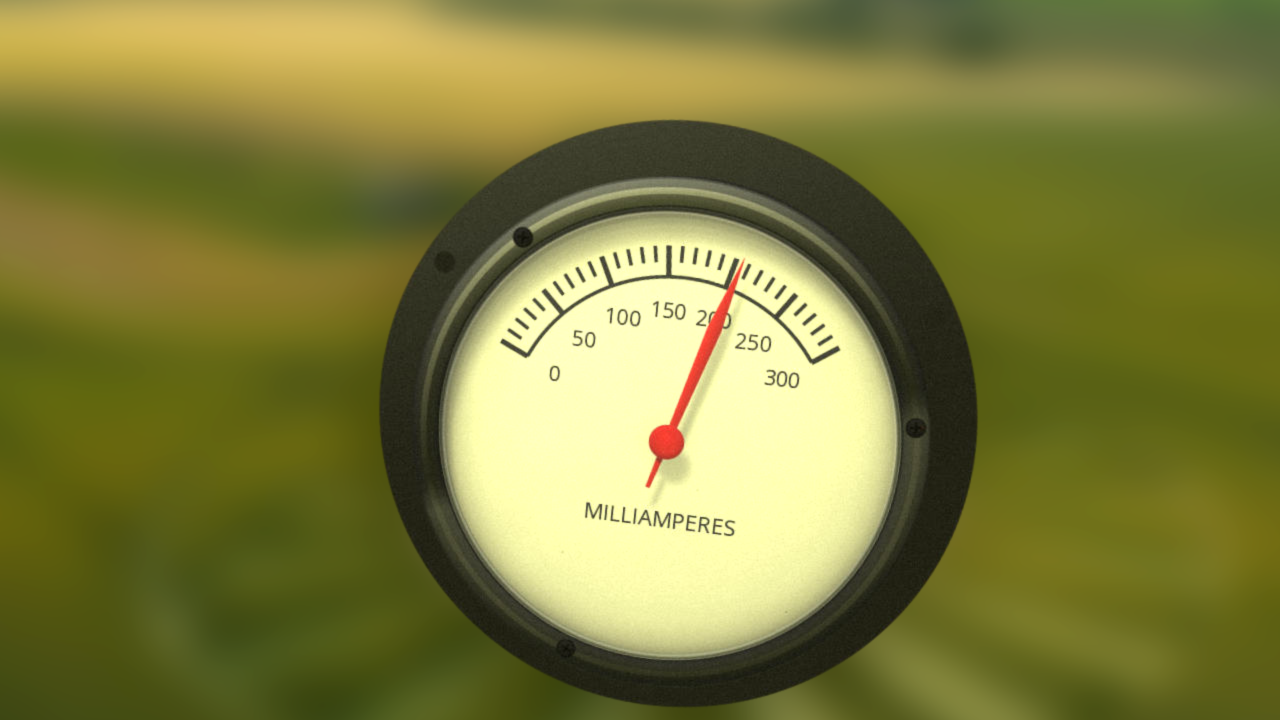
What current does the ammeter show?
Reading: 205 mA
